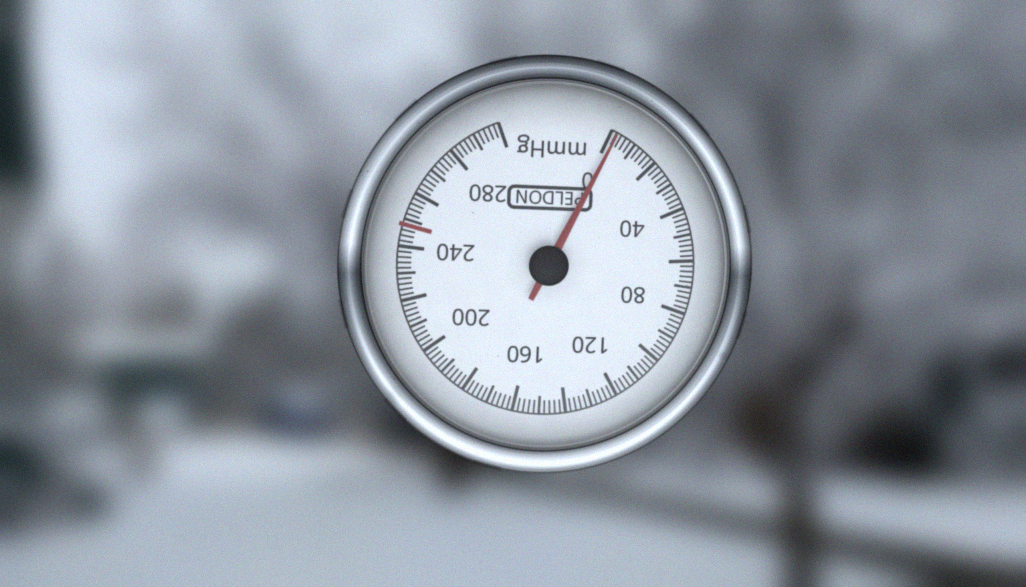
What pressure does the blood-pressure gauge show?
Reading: 2 mmHg
